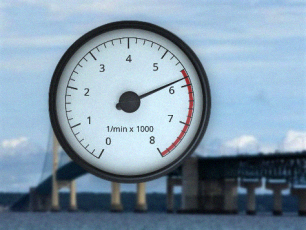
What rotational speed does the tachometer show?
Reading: 5800 rpm
